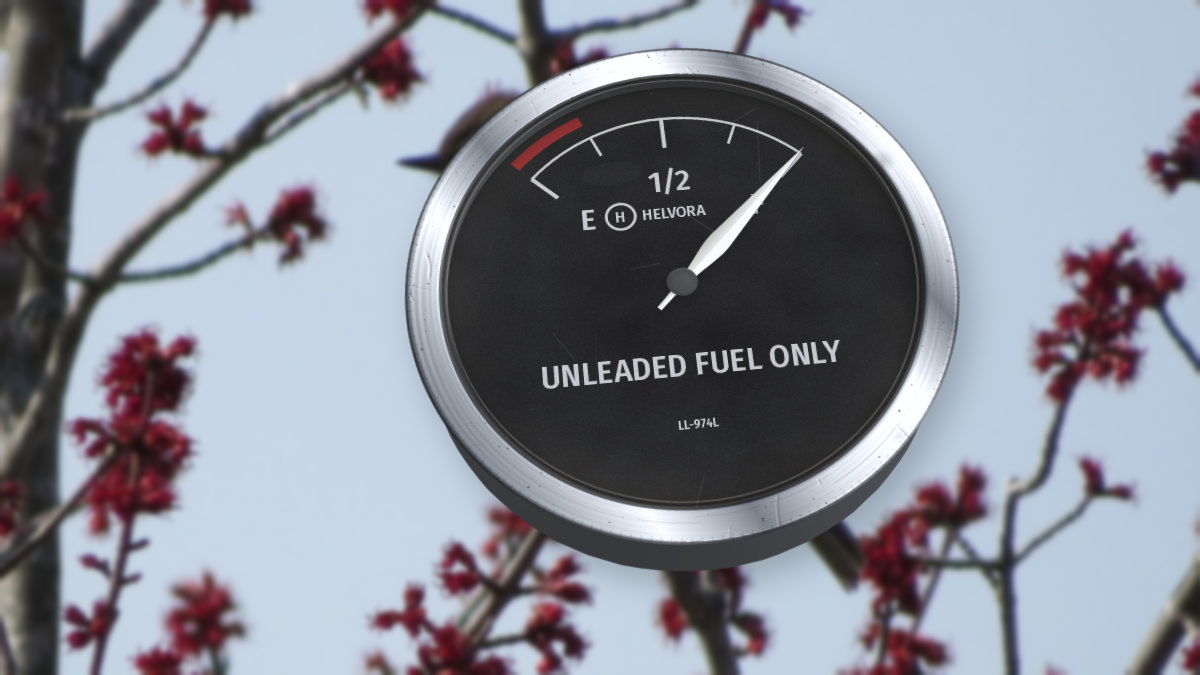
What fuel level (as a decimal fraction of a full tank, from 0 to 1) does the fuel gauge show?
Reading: 1
